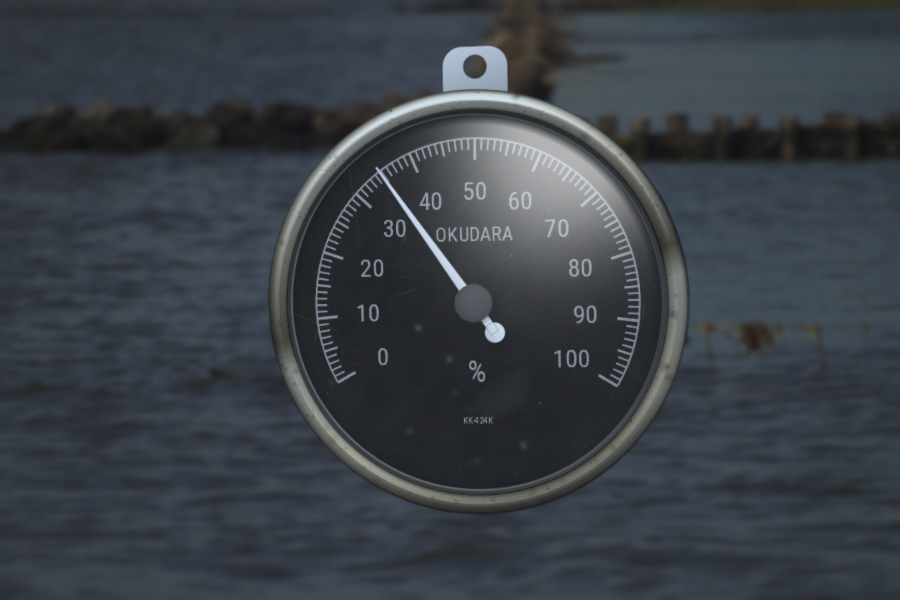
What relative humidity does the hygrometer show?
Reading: 35 %
